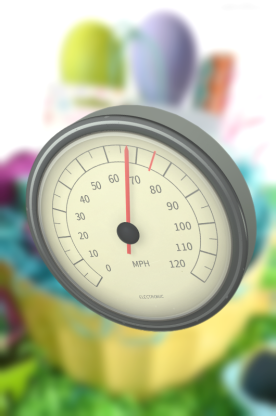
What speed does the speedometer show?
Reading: 67.5 mph
